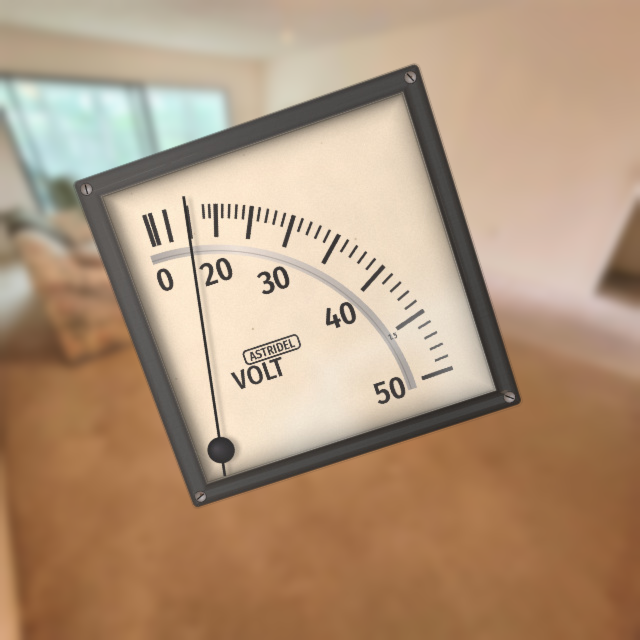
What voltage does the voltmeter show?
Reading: 15 V
